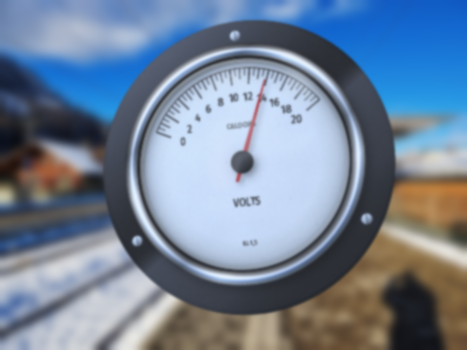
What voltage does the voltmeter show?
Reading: 14 V
